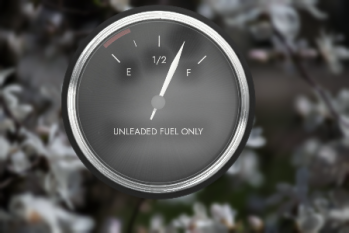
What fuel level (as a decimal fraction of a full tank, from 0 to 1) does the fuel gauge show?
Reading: 0.75
